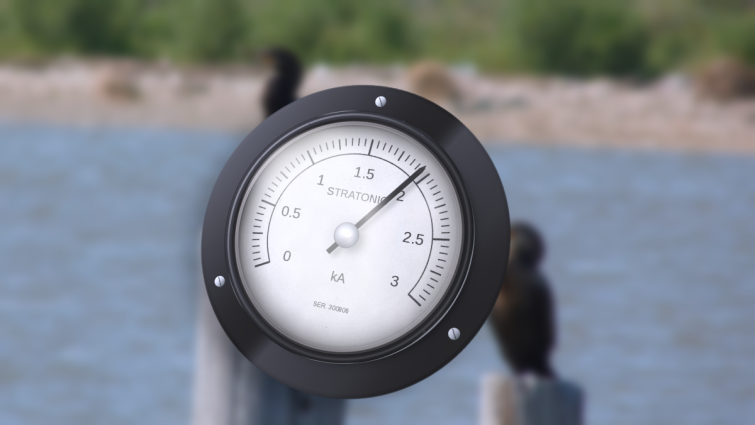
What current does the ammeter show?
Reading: 1.95 kA
